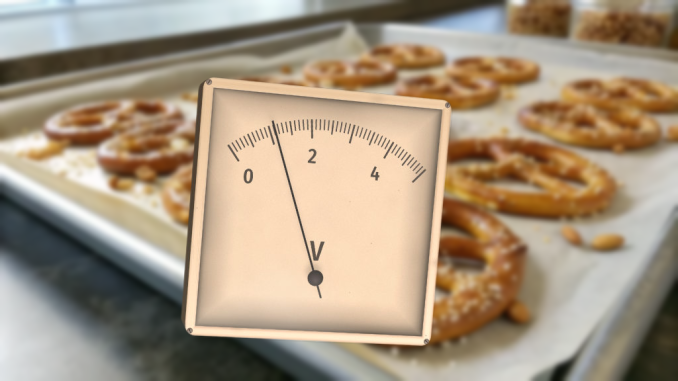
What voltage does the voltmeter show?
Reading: 1.1 V
